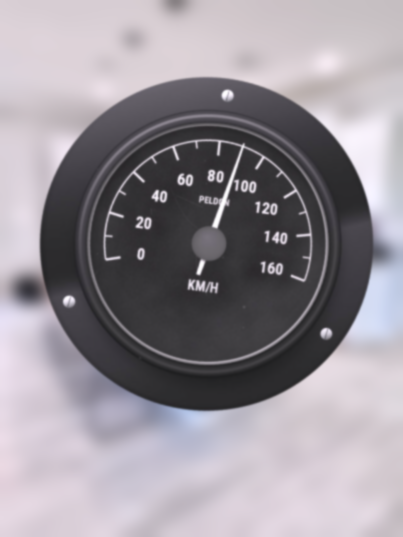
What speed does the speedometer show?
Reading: 90 km/h
